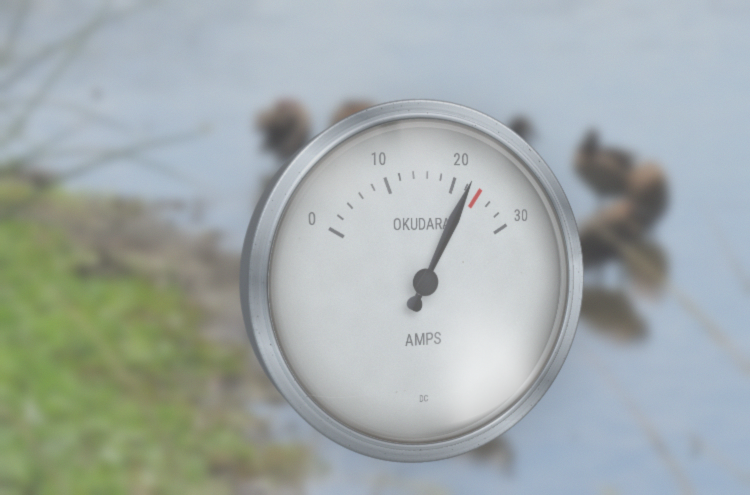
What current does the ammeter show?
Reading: 22 A
